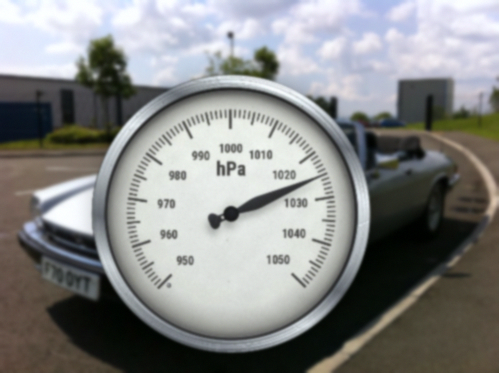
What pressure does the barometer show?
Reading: 1025 hPa
